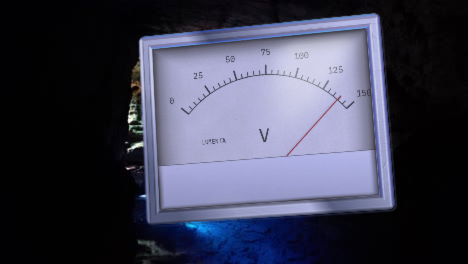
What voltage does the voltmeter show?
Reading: 140 V
